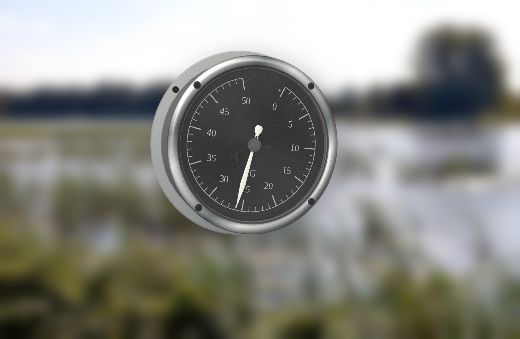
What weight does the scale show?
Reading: 26 kg
